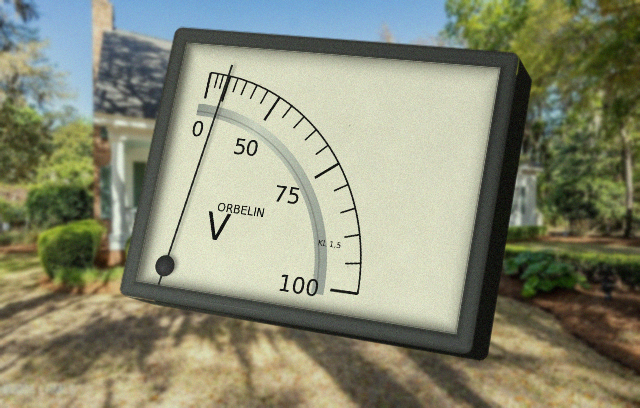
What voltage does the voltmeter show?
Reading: 25 V
